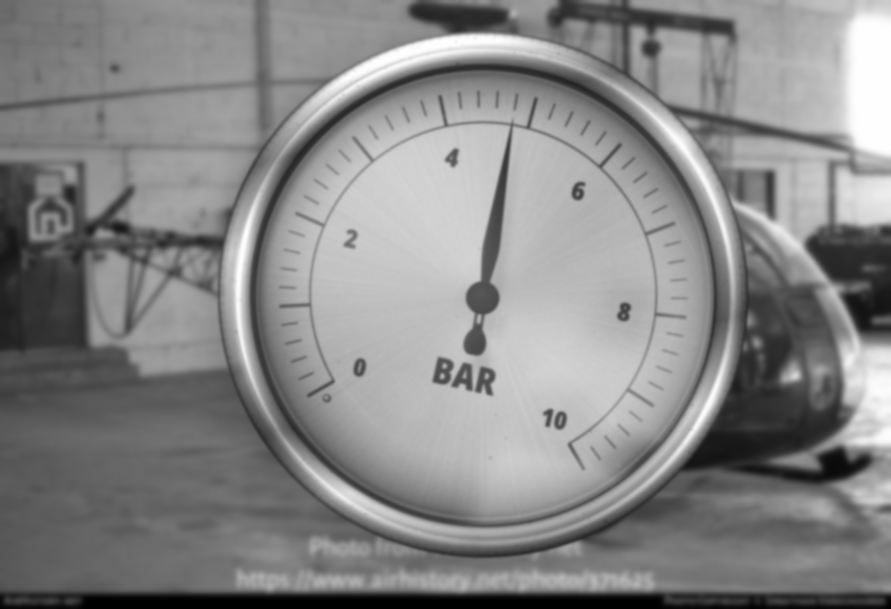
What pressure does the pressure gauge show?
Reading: 4.8 bar
